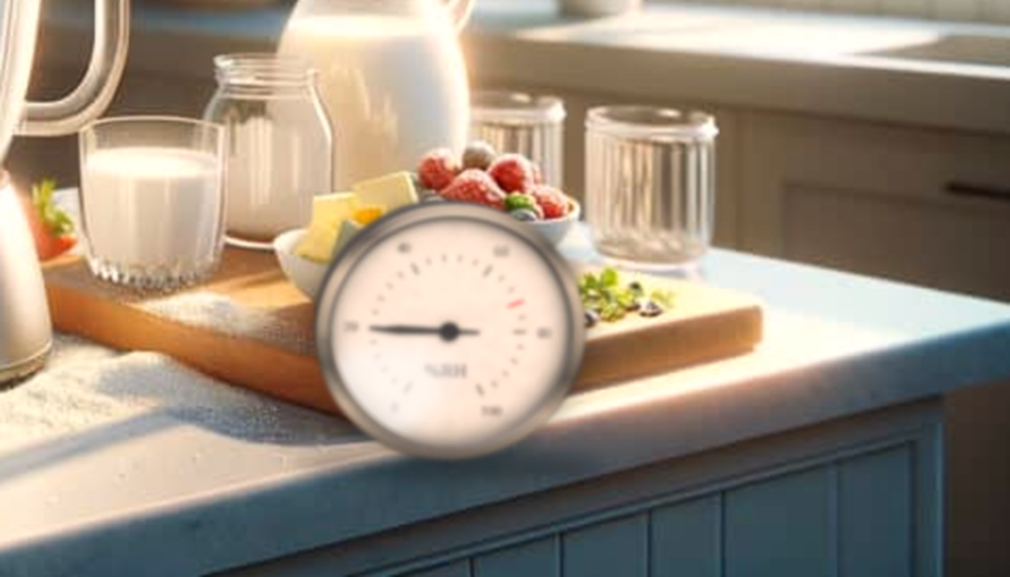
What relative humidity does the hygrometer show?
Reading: 20 %
